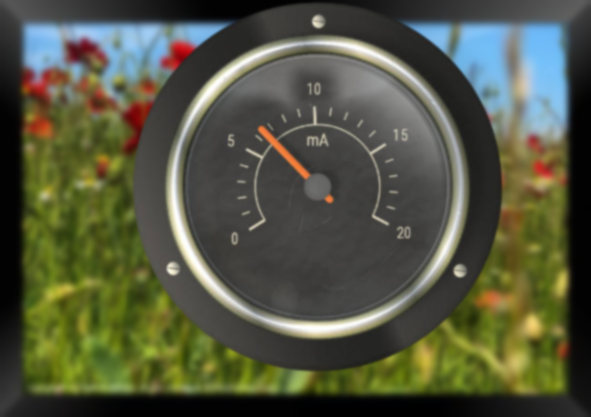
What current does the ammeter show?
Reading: 6.5 mA
